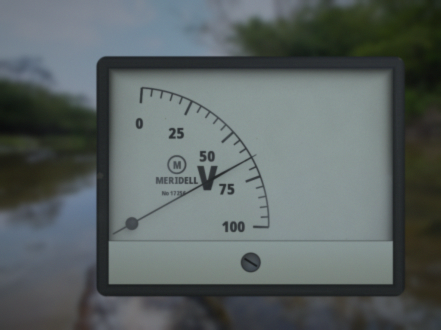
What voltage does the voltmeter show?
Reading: 65 V
